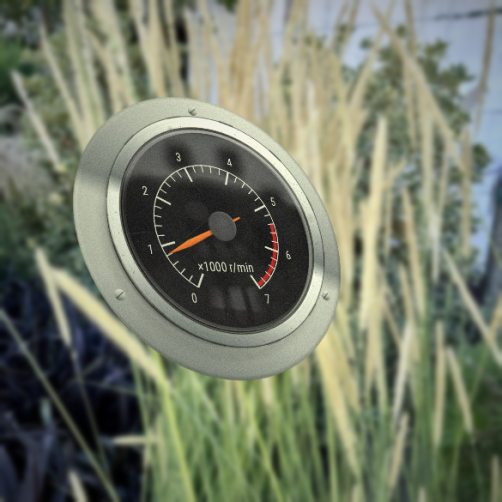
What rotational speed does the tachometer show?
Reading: 800 rpm
